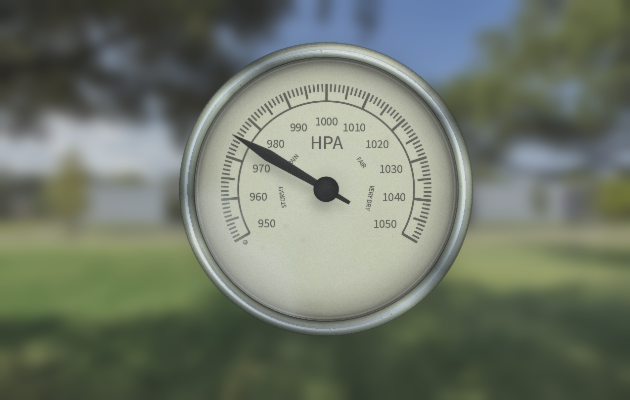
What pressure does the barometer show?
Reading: 975 hPa
